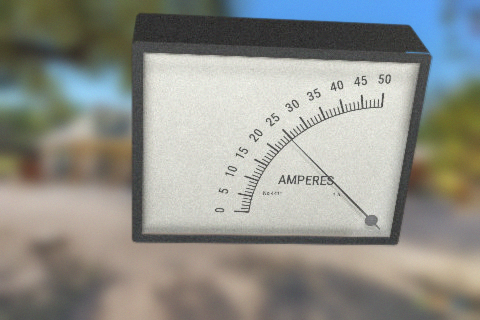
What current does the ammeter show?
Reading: 25 A
